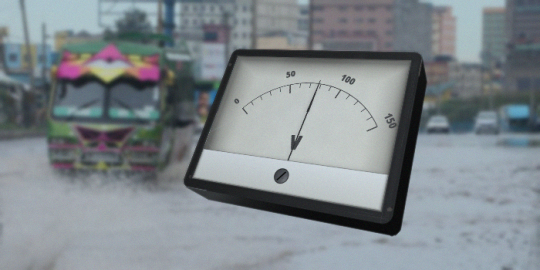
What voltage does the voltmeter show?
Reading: 80 V
